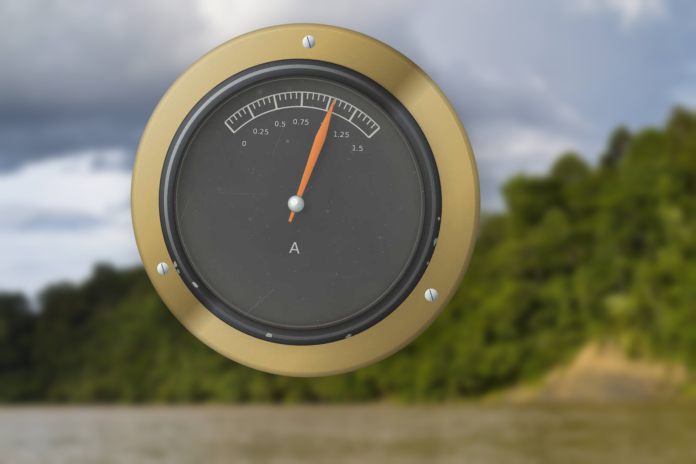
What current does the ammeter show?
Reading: 1.05 A
